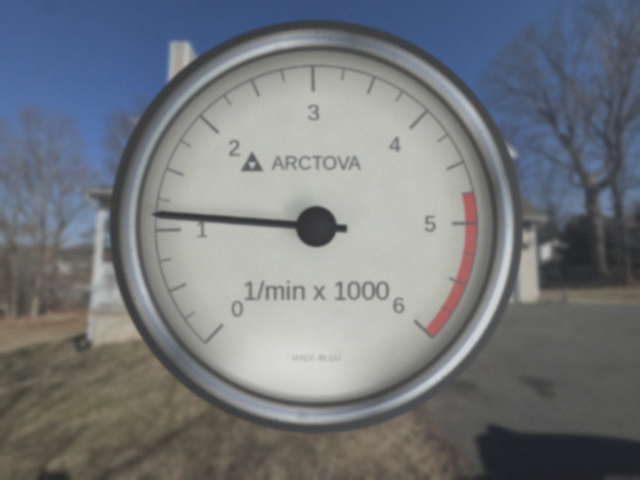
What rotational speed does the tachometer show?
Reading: 1125 rpm
